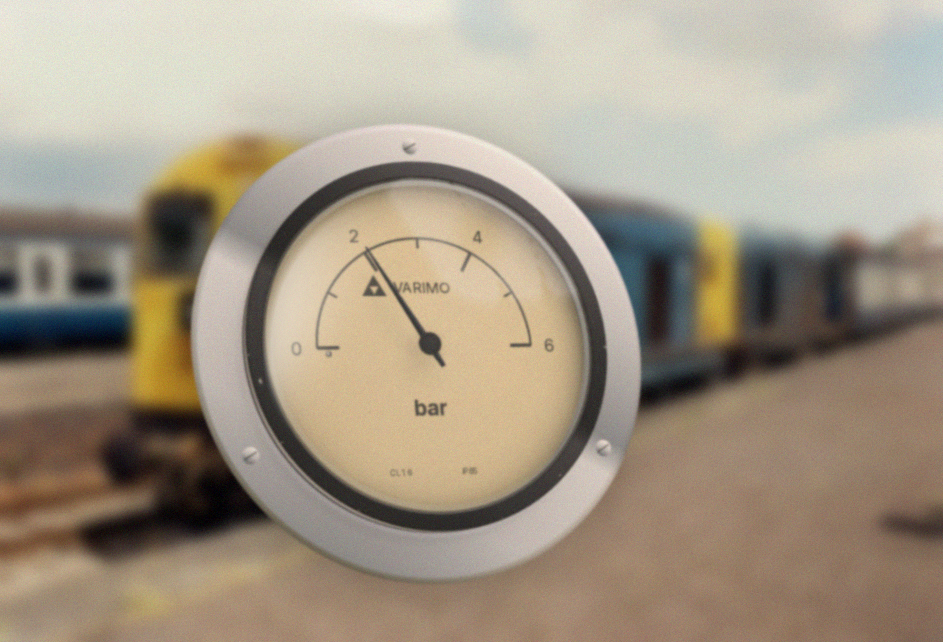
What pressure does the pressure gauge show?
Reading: 2 bar
